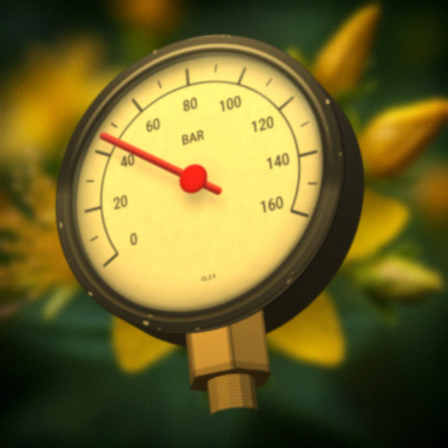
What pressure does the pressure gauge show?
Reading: 45 bar
